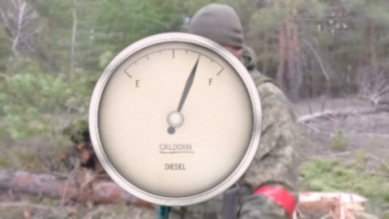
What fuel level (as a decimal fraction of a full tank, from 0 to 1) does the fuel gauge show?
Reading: 0.75
